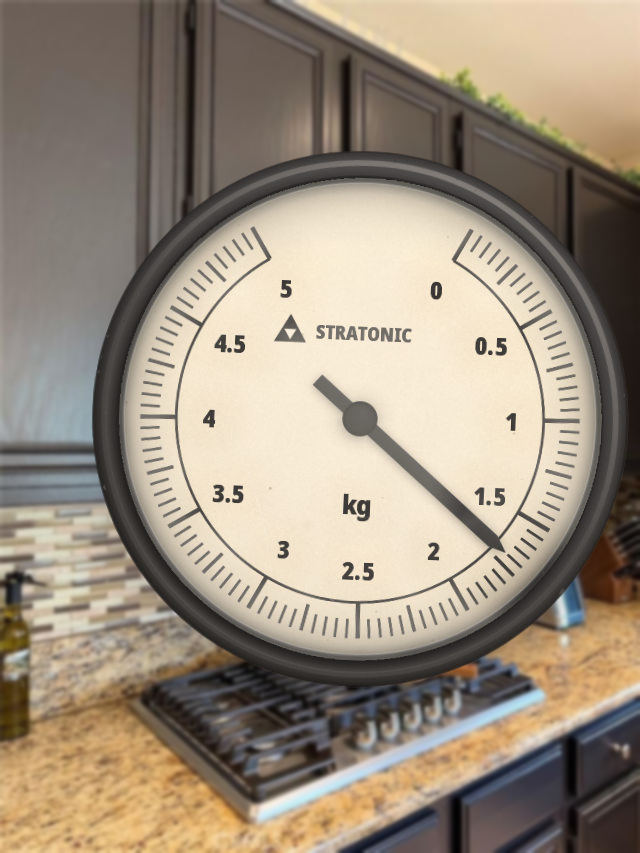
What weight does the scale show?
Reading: 1.7 kg
